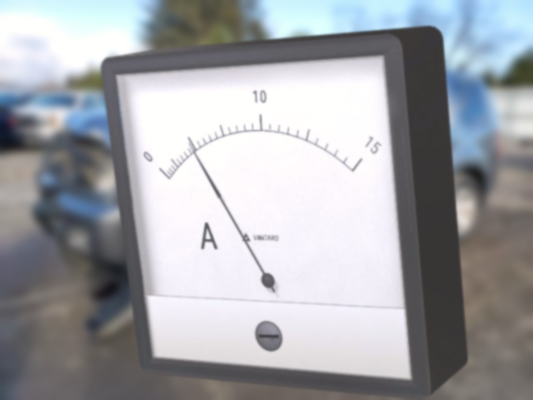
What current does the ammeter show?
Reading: 5 A
